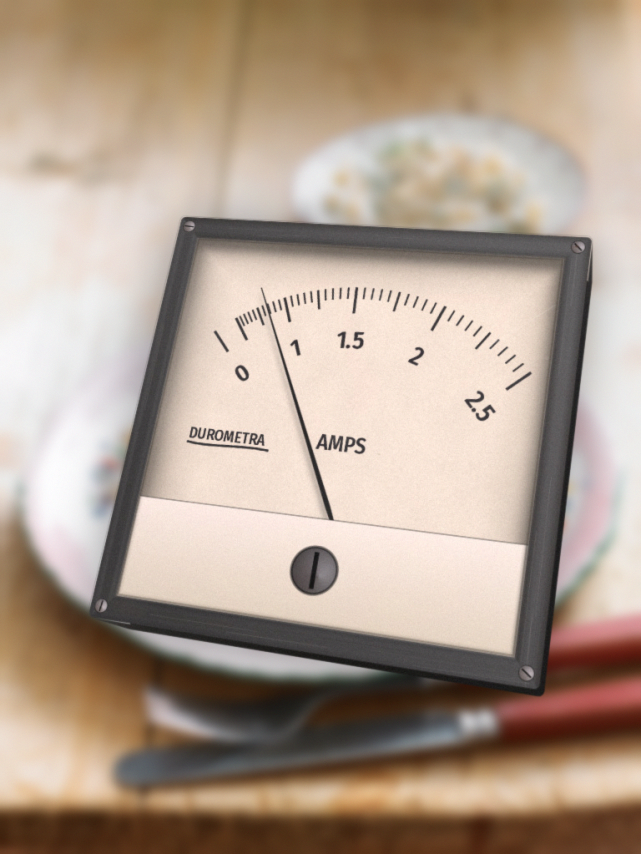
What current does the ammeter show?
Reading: 0.85 A
